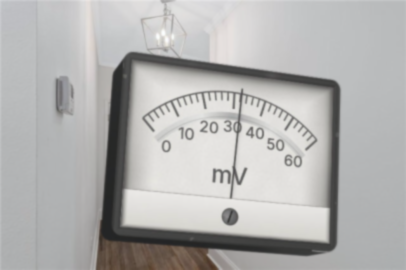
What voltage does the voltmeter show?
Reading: 32 mV
